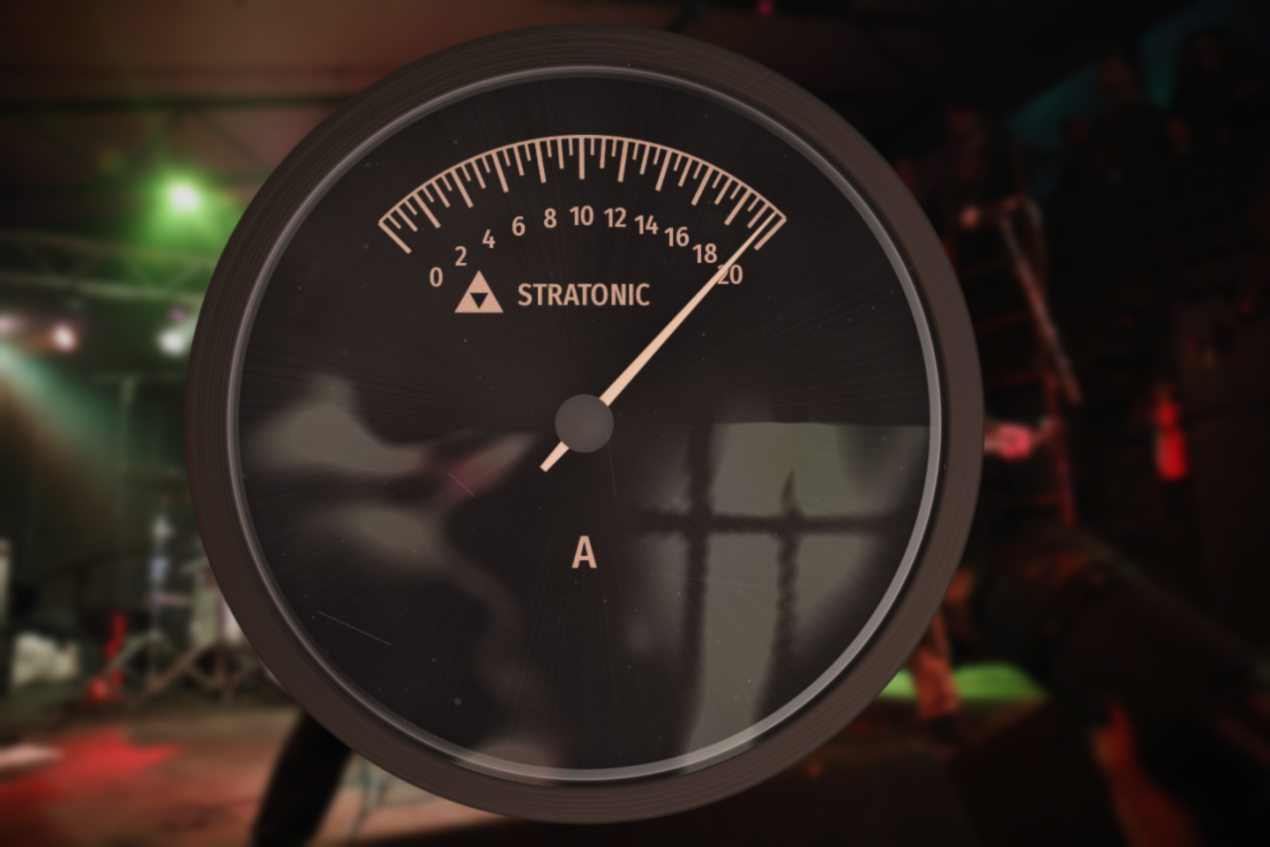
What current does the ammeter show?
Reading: 19.5 A
